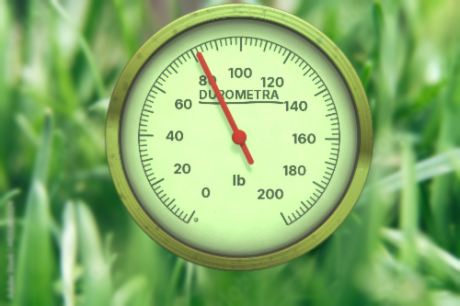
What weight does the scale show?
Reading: 82 lb
